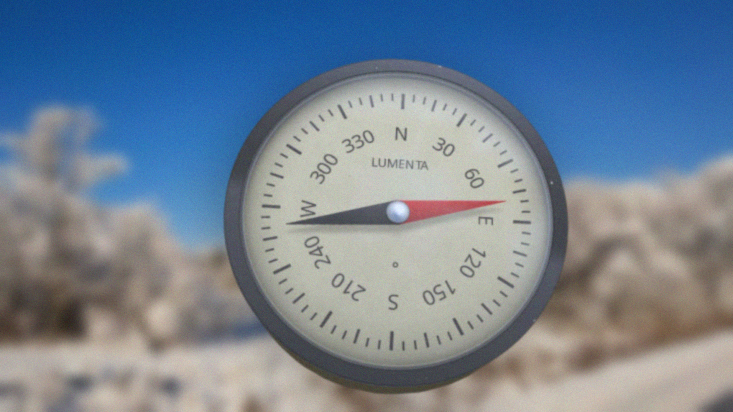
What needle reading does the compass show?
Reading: 80 °
